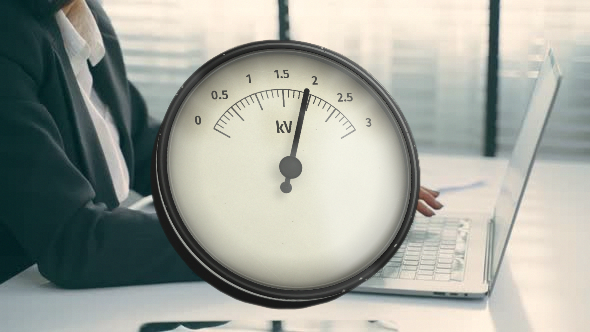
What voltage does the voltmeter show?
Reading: 1.9 kV
